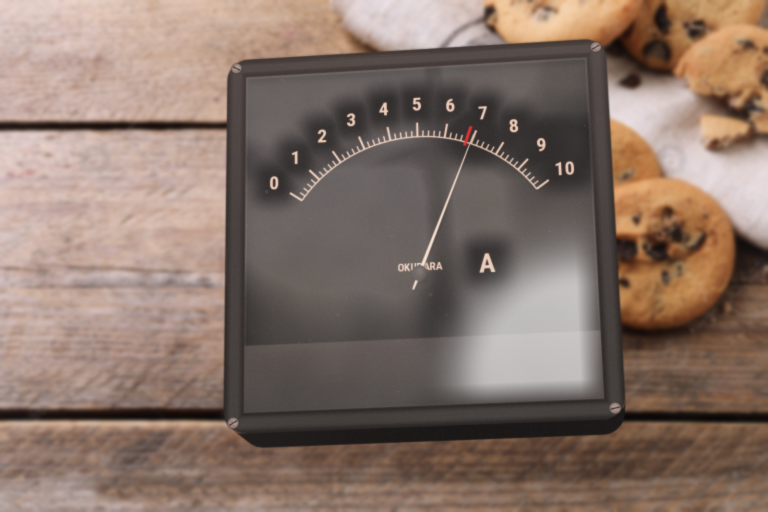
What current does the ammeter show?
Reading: 7 A
